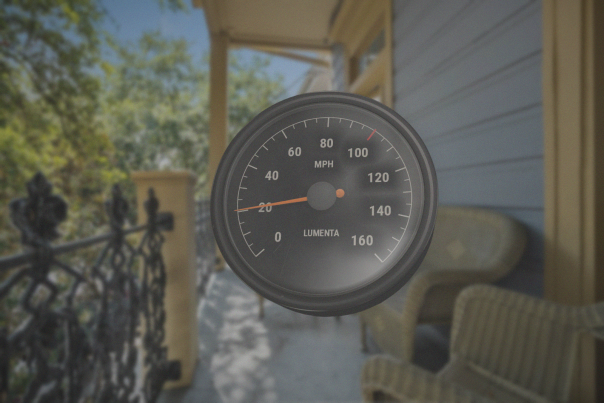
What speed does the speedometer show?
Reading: 20 mph
